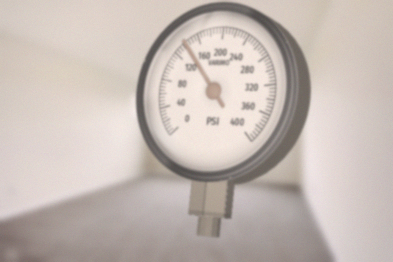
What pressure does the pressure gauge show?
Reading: 140 psi
